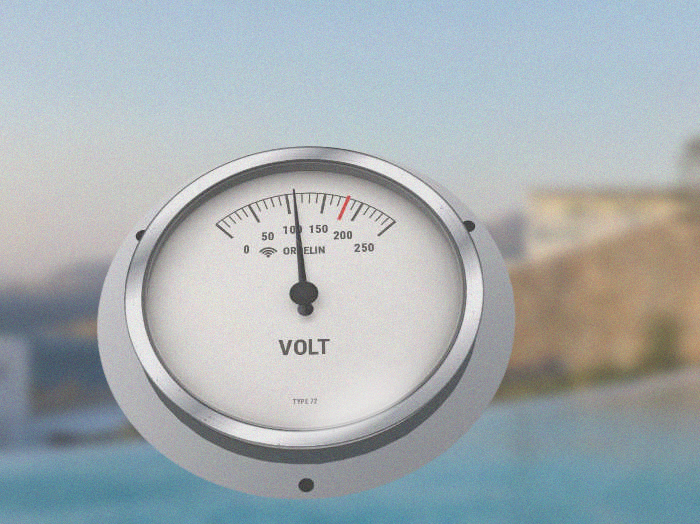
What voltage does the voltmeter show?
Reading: 110 V
